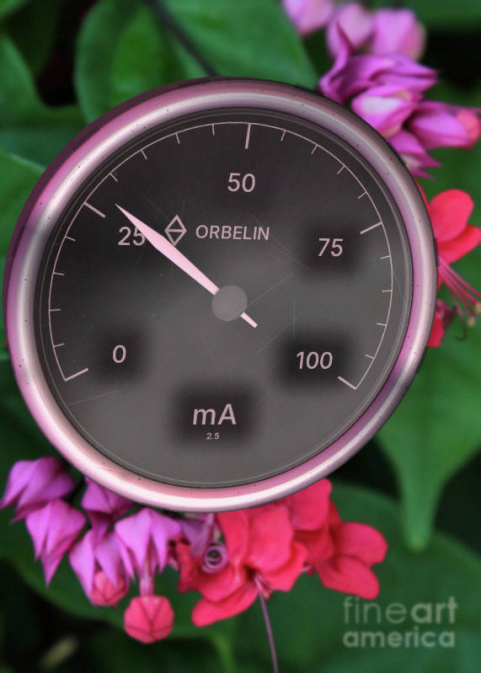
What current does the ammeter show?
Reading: 27.5 mA
